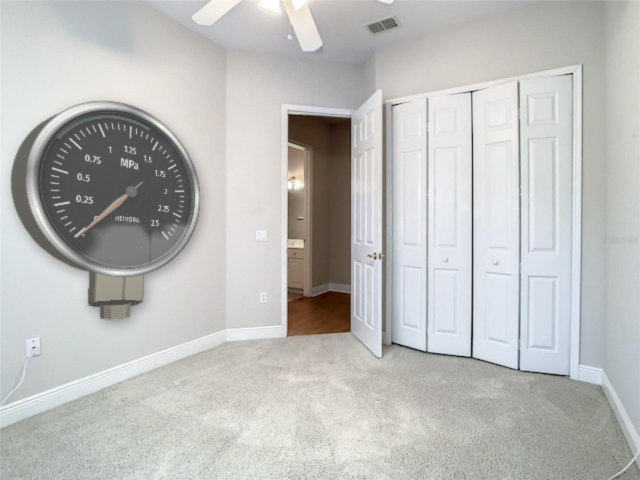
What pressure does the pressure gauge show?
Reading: 0 MPa
